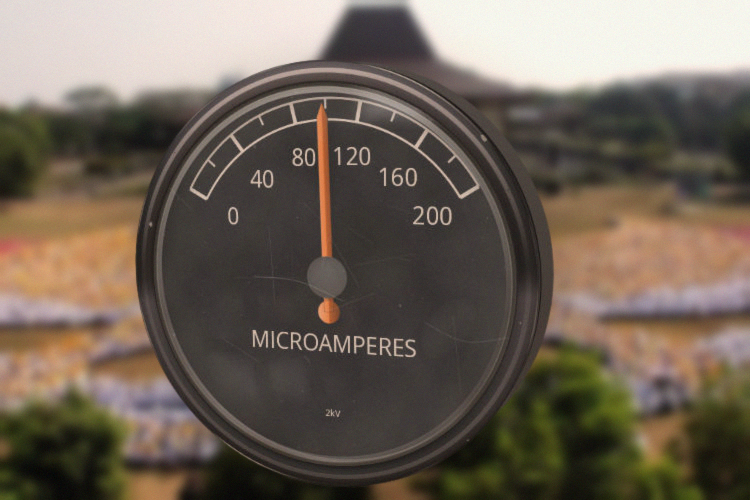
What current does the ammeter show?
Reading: 100 µA
